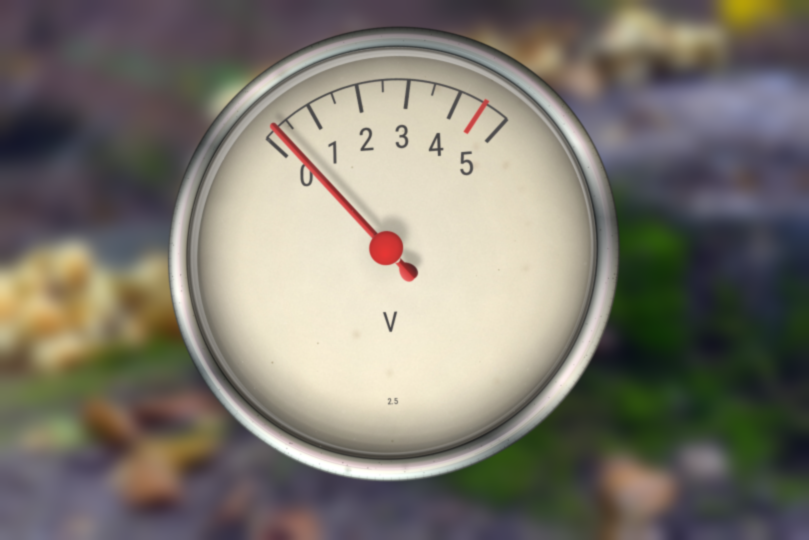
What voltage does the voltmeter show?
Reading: 0.25 V
